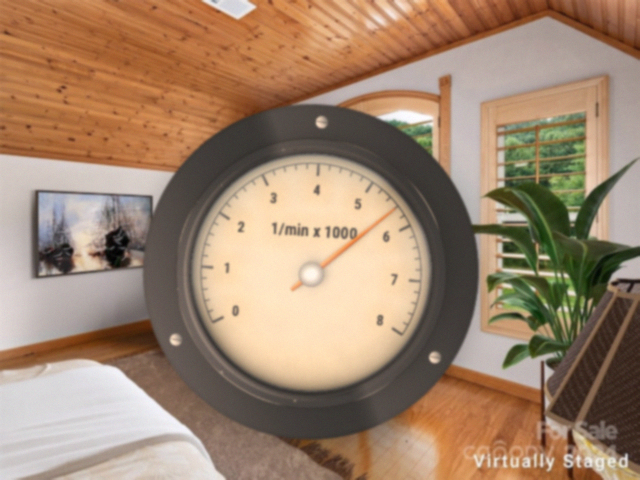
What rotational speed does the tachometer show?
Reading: 5600 rpm
